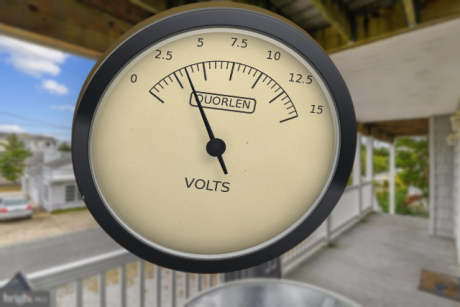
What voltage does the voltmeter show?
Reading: 3.5 V
